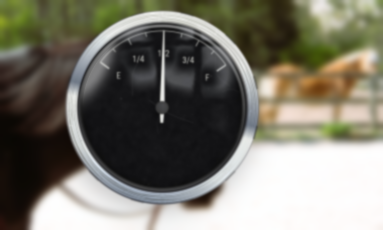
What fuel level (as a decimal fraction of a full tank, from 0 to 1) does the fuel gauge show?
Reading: 0.5
